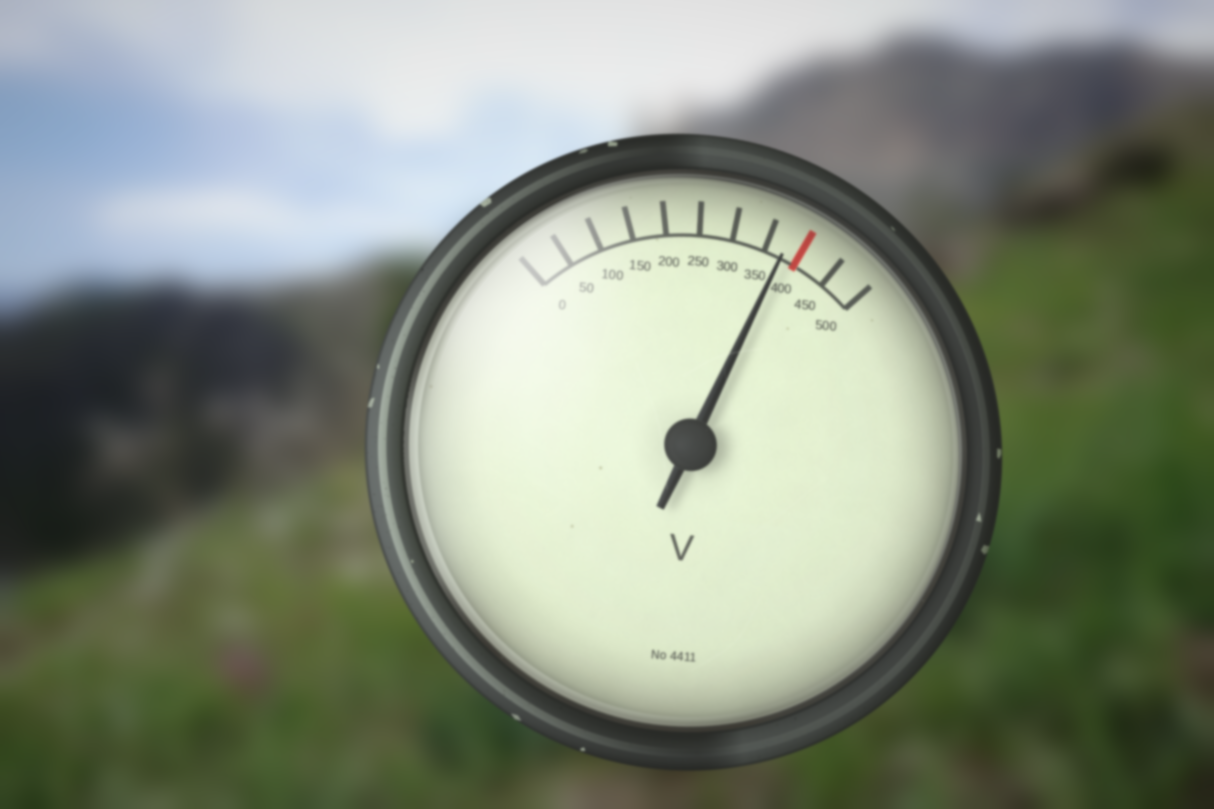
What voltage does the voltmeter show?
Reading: 375 V
